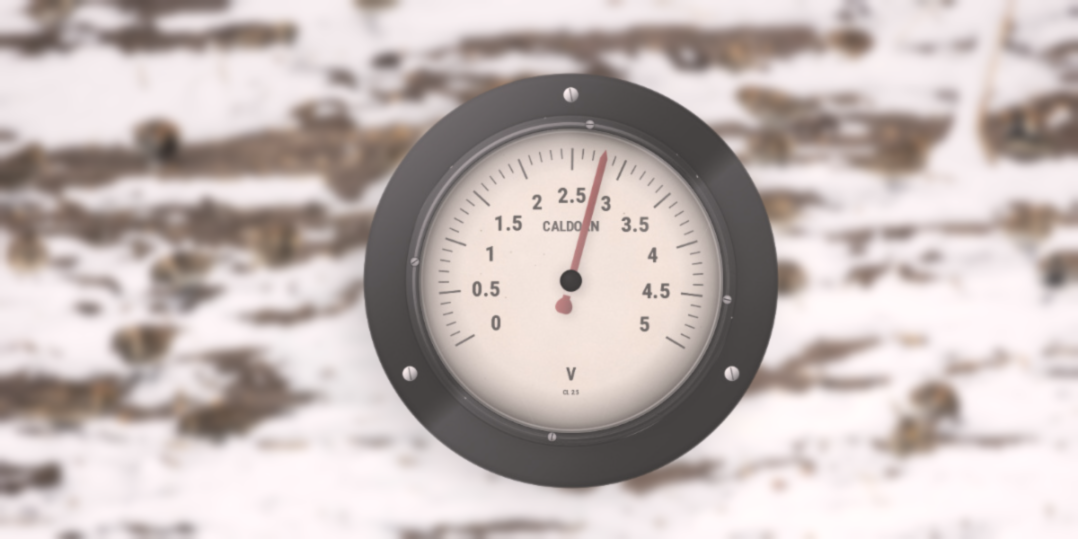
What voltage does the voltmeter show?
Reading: 2.8 V
